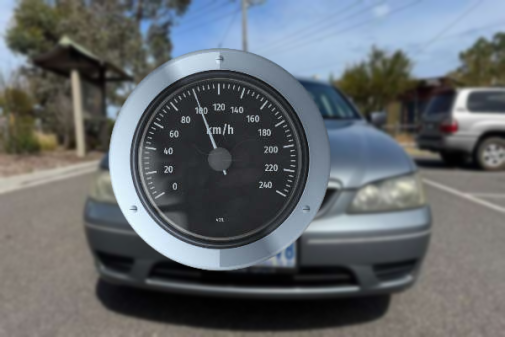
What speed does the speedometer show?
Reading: 100 km/h
